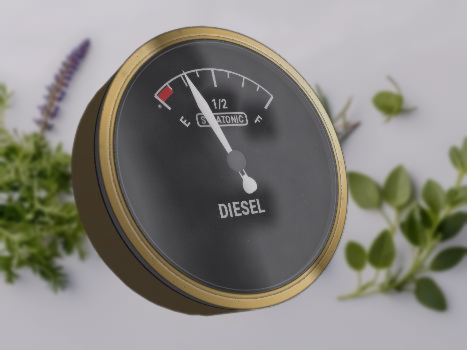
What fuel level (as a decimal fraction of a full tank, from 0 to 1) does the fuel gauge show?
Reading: 0.25
